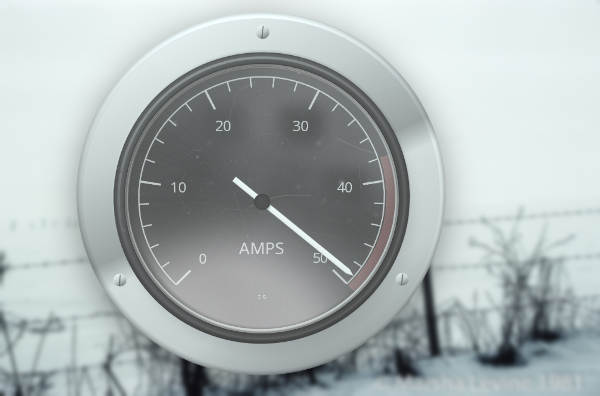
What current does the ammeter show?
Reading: 49 A
